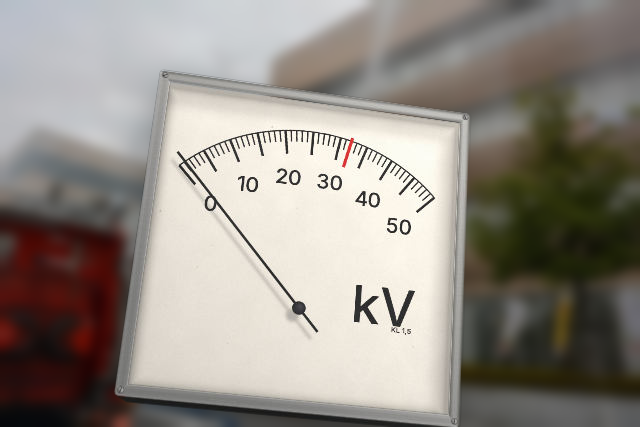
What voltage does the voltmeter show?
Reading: 1 kV
